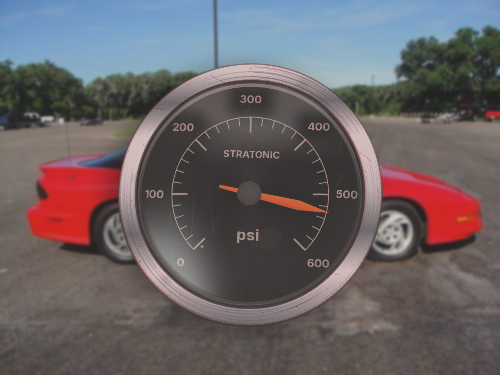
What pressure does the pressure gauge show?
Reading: 530 psi
